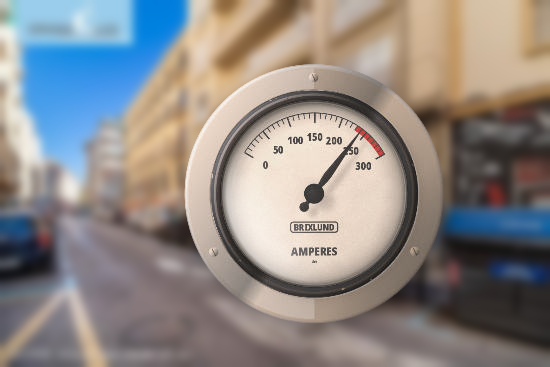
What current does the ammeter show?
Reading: 240 A
